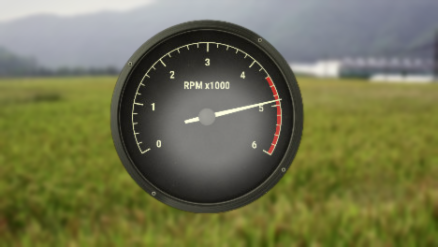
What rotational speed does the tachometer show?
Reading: 4900 rpm
